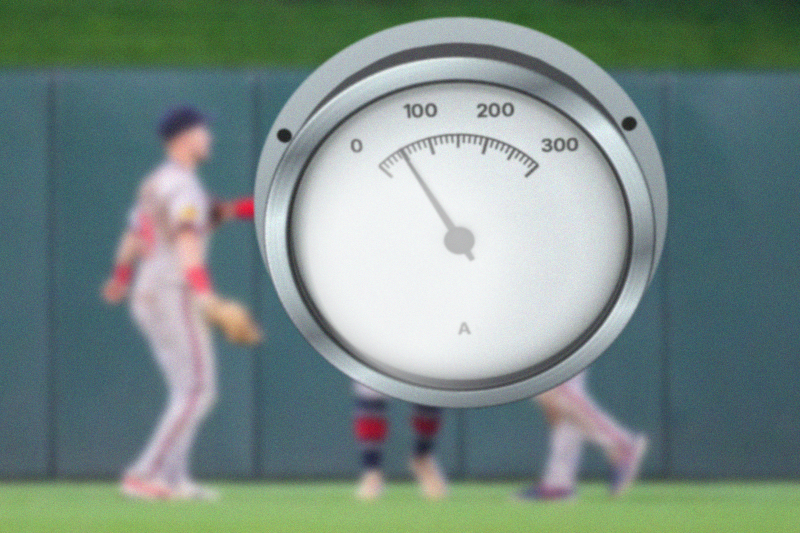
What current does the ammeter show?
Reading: 50 A
